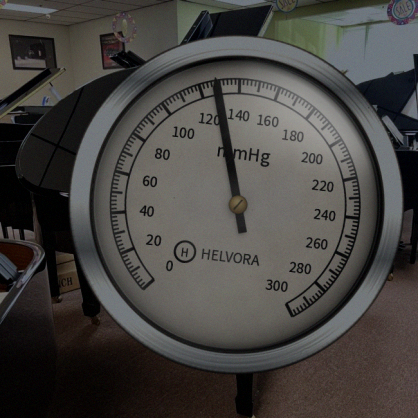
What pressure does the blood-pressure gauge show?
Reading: 128 mmHg
